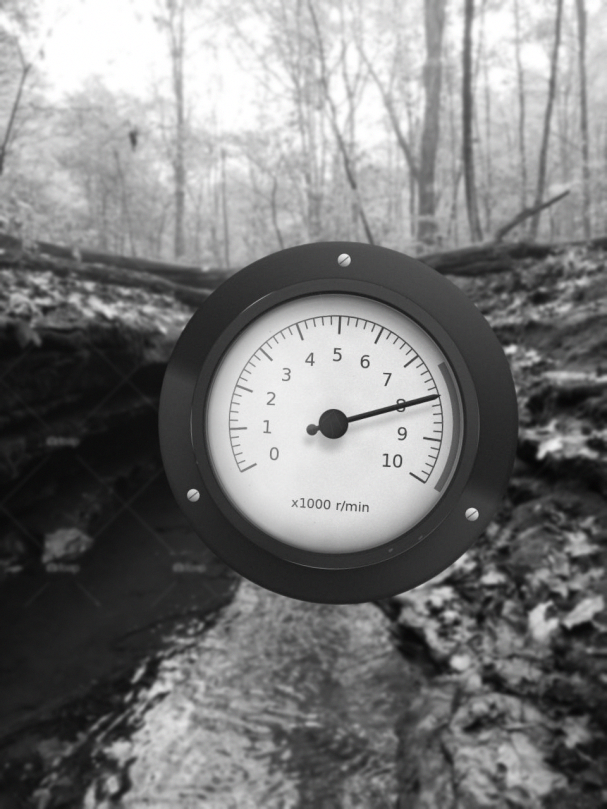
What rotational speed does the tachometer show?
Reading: 8000 rpm
